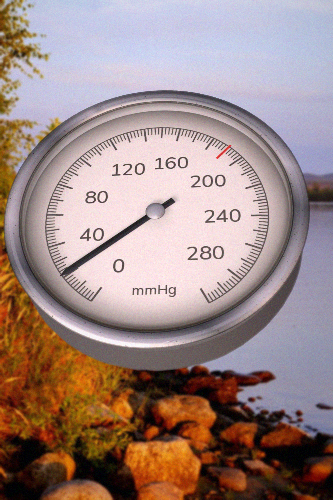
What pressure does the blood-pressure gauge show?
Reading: 20 mmHg
